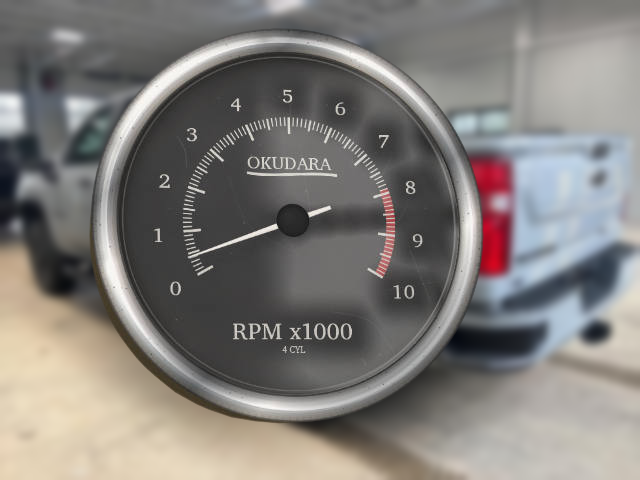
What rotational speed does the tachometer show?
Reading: 400 rpm
